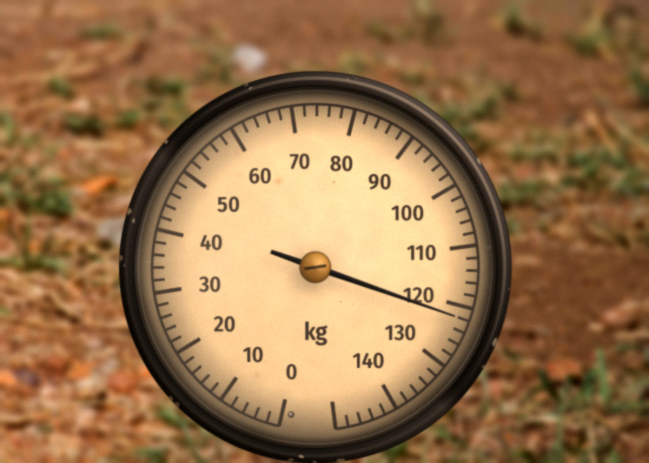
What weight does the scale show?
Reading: 122 kg
